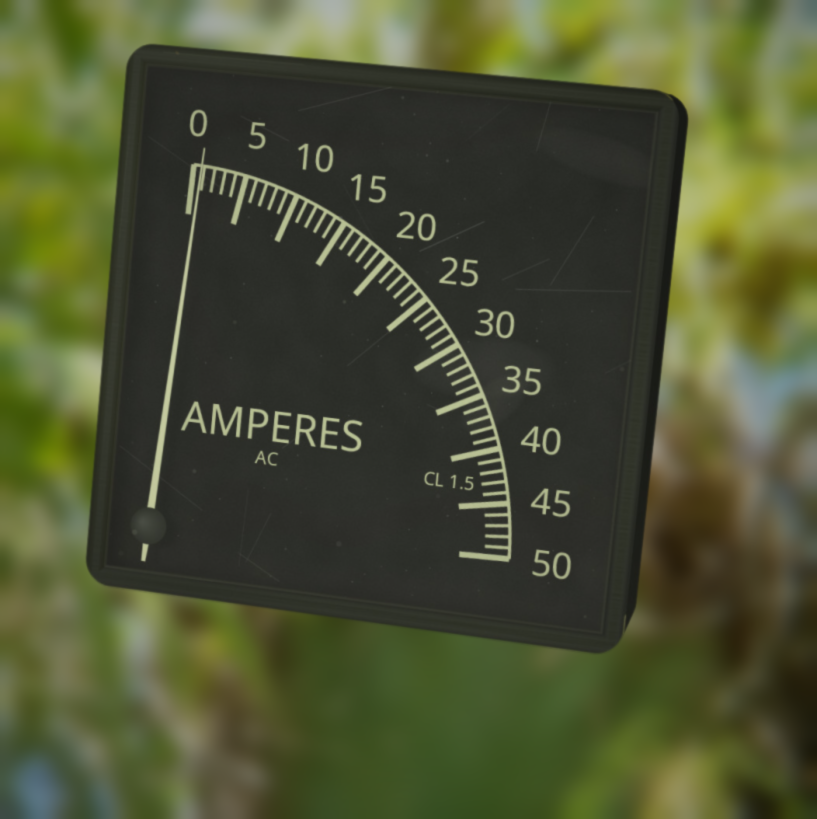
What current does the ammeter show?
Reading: 1 A
